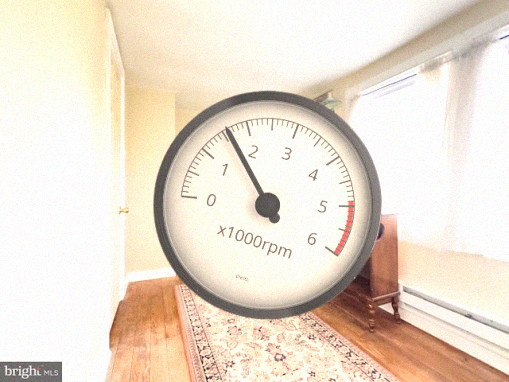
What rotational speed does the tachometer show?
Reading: 1600 rpm
